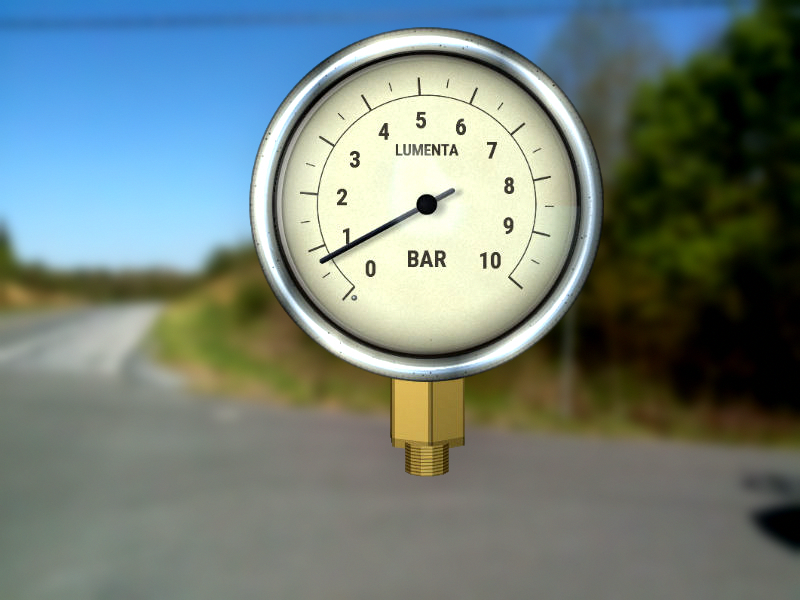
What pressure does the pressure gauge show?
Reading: 0.75 bar
